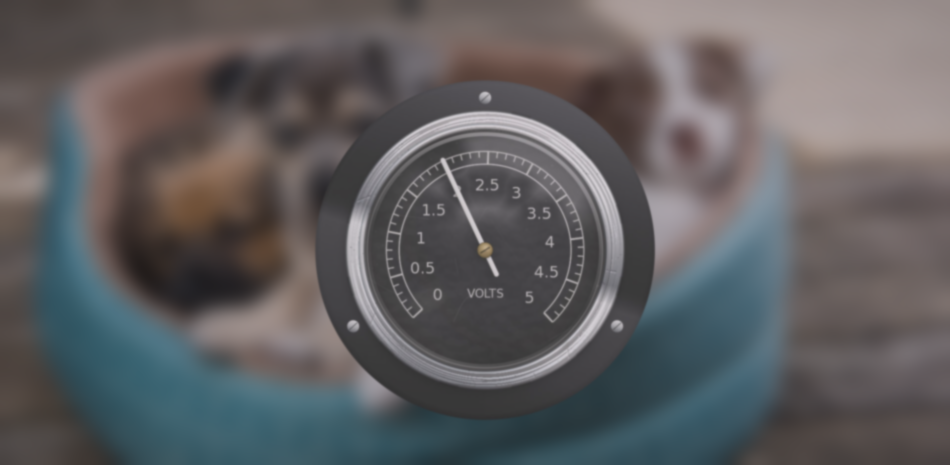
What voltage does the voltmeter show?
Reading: 2 V
